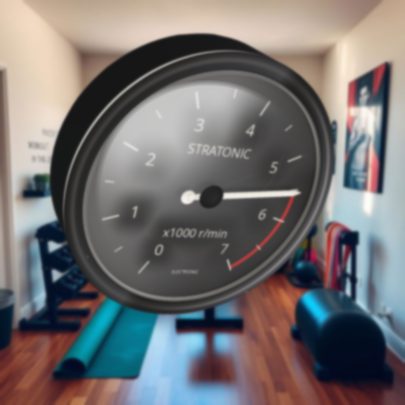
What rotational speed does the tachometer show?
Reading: 5500 rpm
